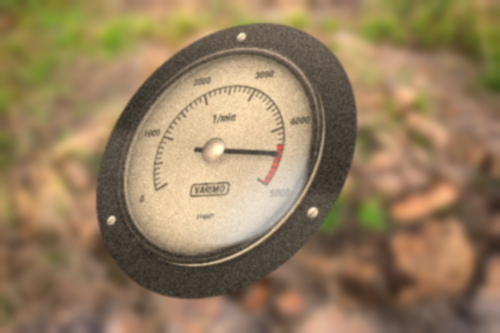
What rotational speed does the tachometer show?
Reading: 4500 rpm
